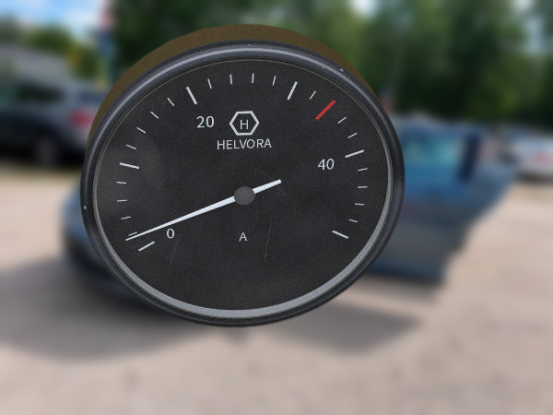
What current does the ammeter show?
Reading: 2 A
